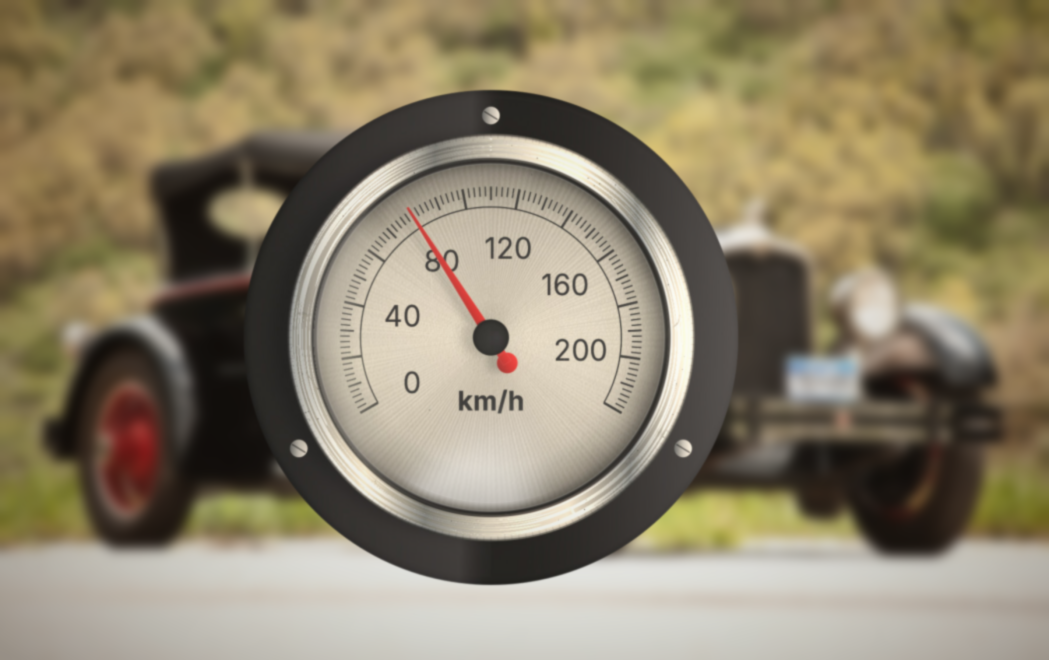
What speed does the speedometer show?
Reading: 80 km/h
